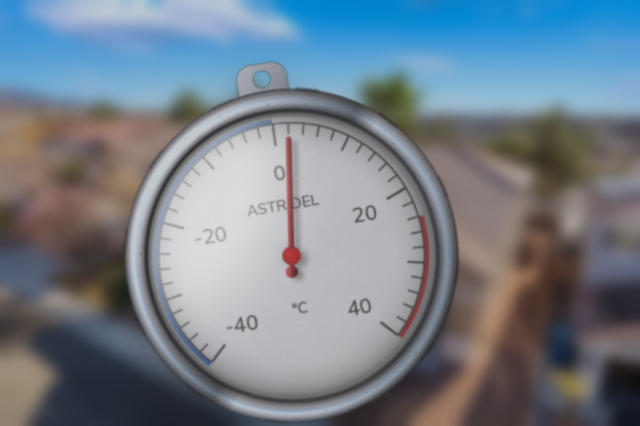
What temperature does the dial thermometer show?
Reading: 2 °C
